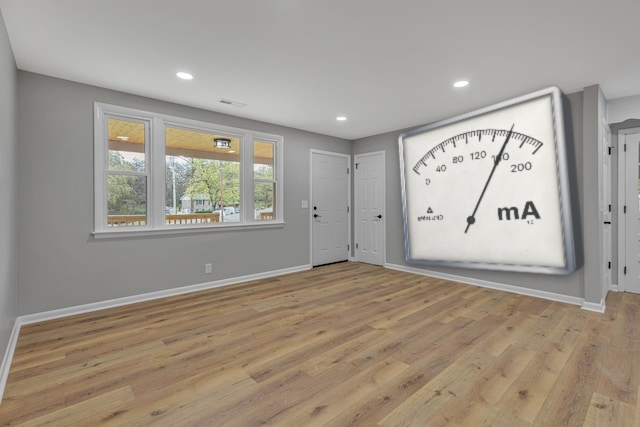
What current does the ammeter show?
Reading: 160 mA
